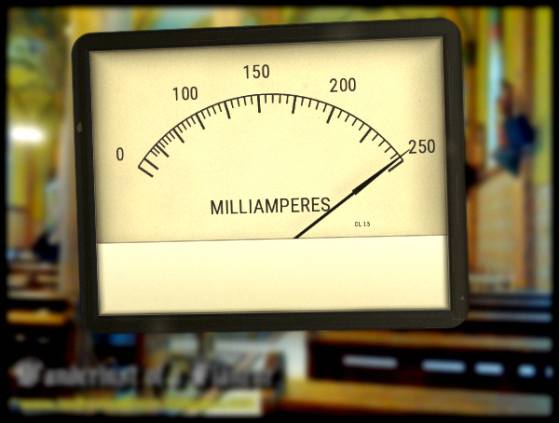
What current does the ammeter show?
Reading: 247.5 mA
